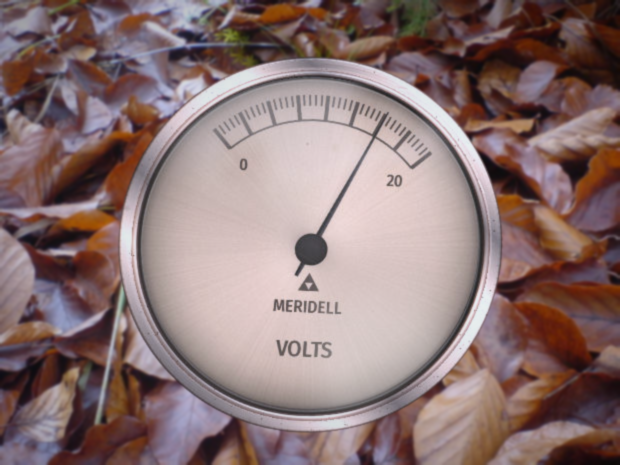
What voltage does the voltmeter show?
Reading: 15 V
